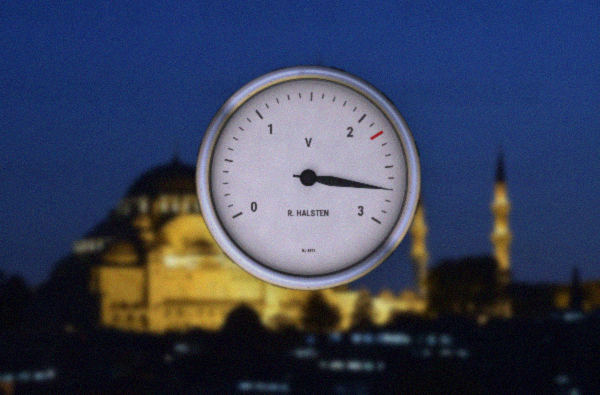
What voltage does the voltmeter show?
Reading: 2.7 V
